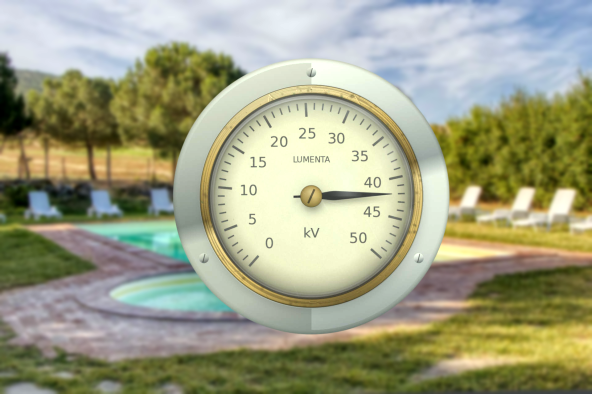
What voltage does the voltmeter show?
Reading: 42 kV
